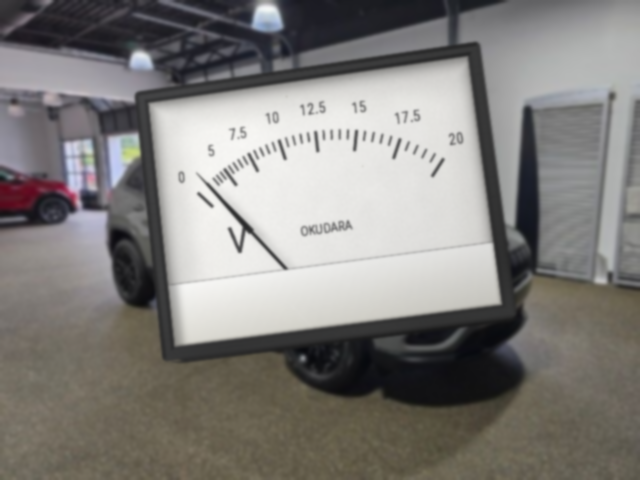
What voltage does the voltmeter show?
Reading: 2.5 V
